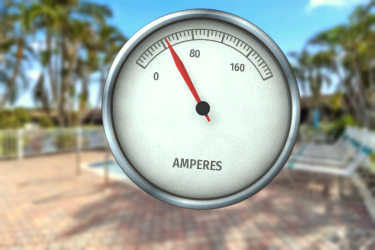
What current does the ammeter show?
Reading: 45 A
